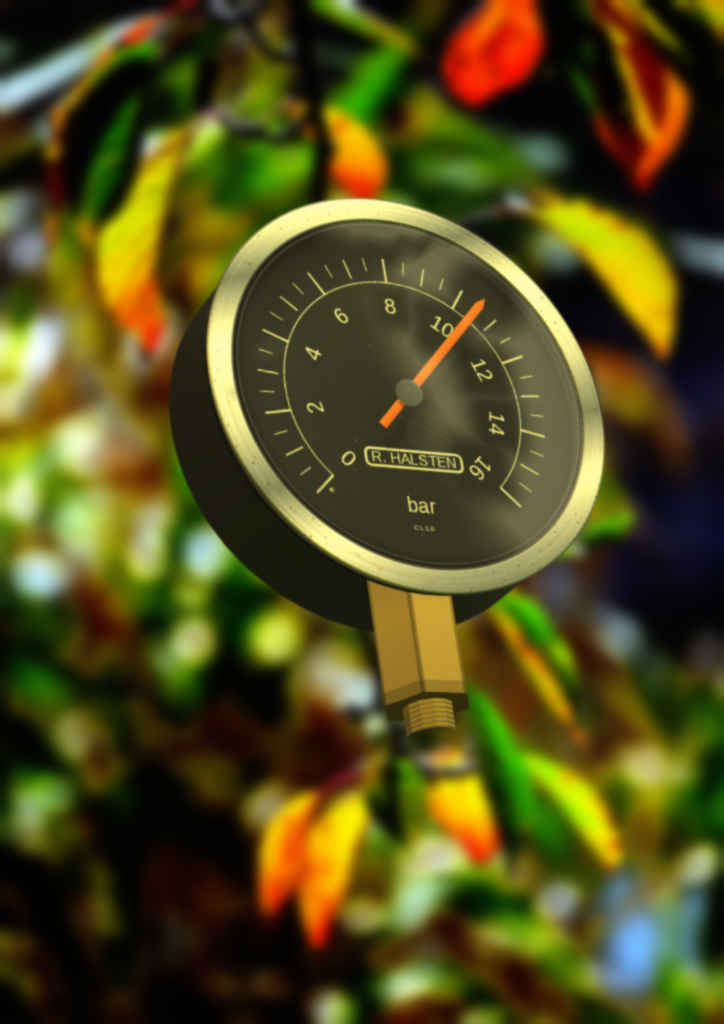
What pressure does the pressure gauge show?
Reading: 10.5 bar
